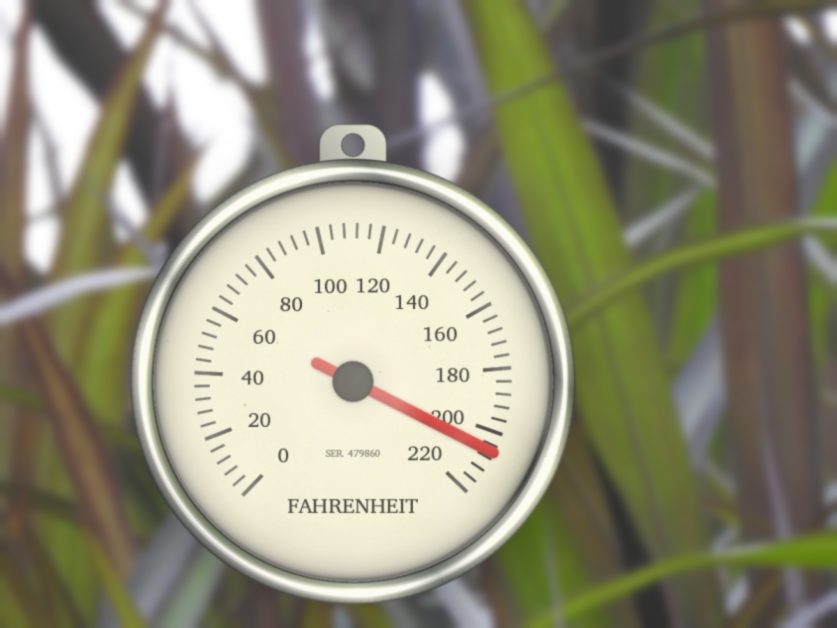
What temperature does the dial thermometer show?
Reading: 206 °F
